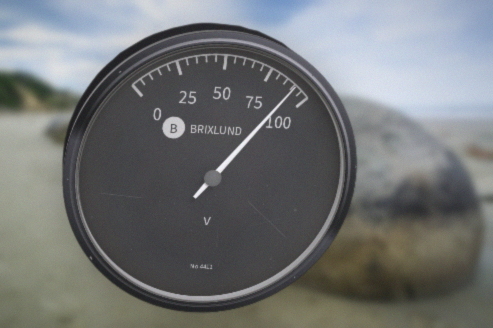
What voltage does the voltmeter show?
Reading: 90 V
